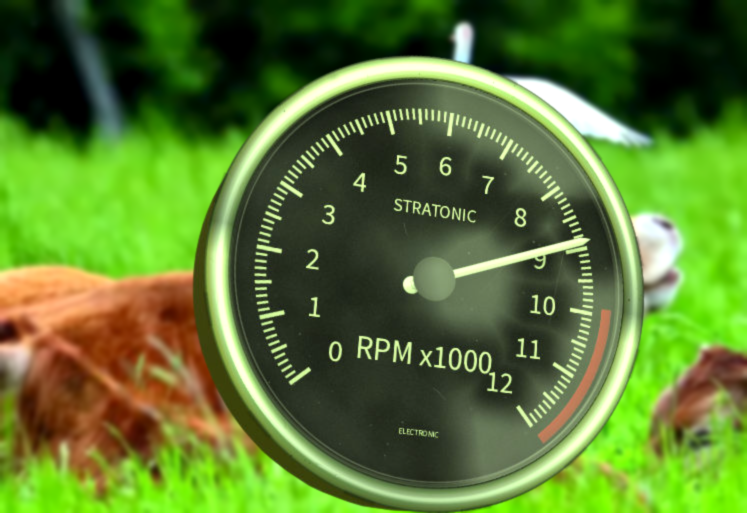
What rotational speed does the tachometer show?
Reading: 8900 rpm
